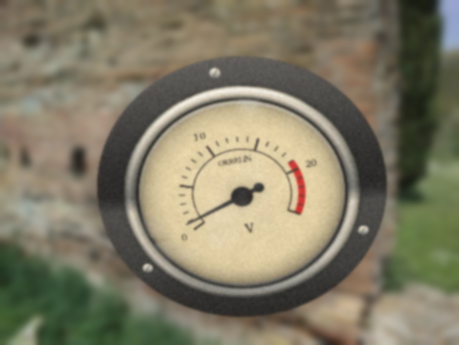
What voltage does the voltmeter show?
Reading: 1 V
